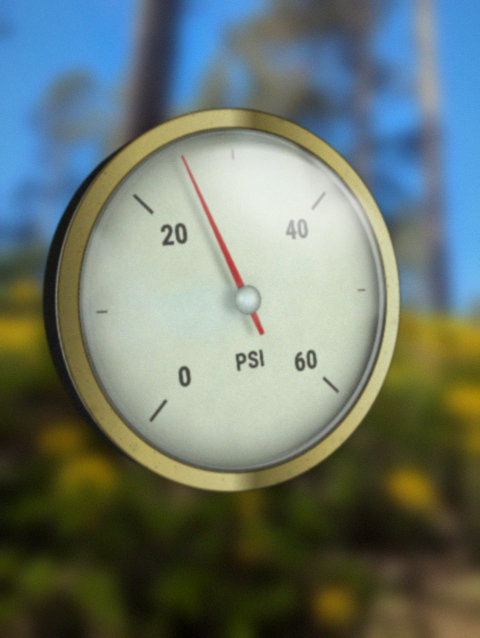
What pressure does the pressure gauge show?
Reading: 25 psi
